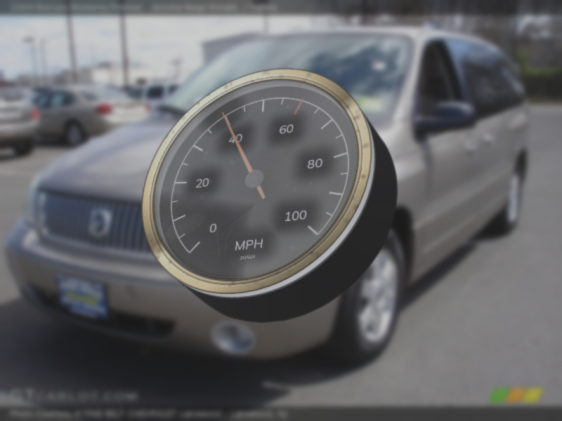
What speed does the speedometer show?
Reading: 40 mph
